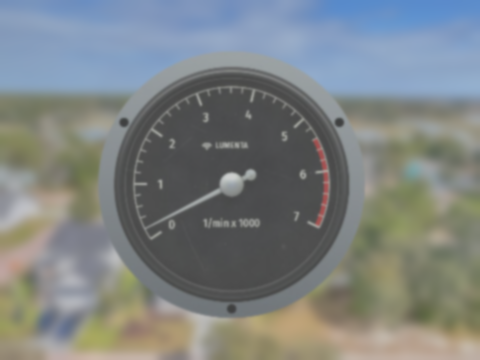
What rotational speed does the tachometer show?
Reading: 200 rpm
